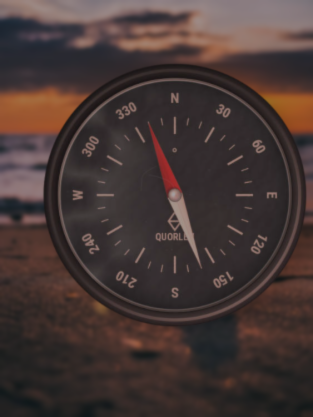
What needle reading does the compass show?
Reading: 340 °
